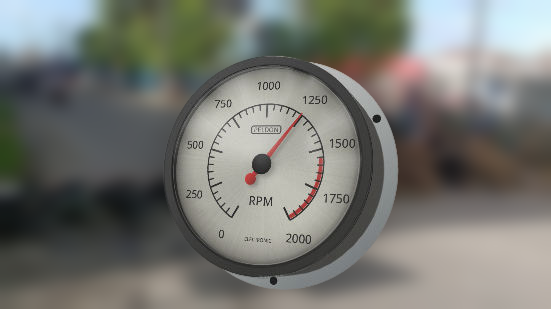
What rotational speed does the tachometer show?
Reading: 1250 rpm
